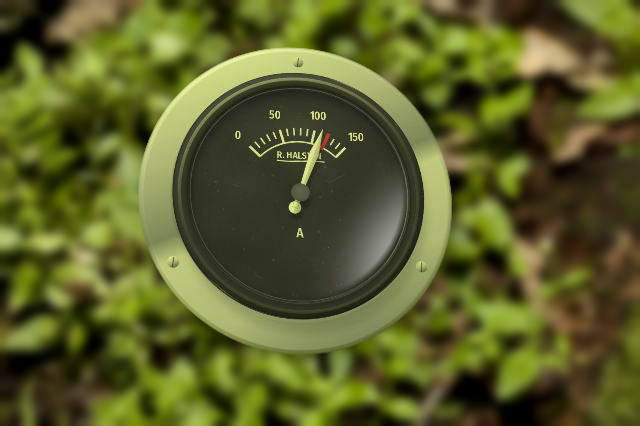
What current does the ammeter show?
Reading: 110 A
